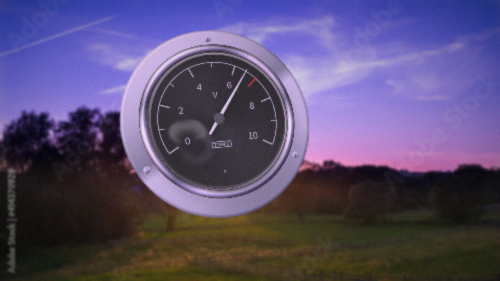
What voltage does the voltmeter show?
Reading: 6.5 V
